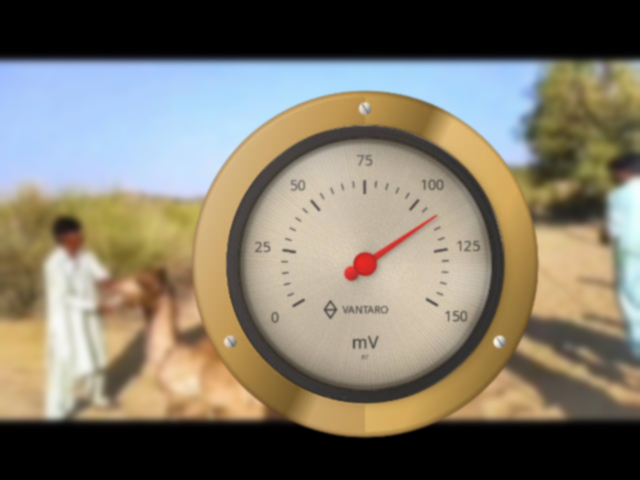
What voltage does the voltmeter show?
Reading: 110 mV
